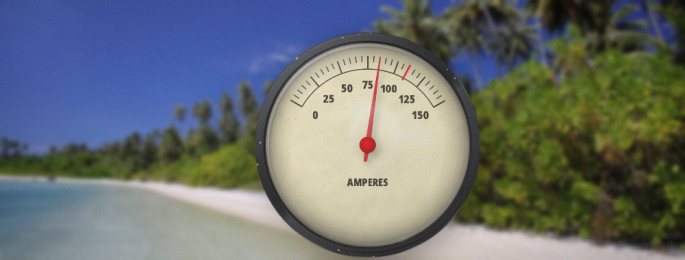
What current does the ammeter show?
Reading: 85 A
